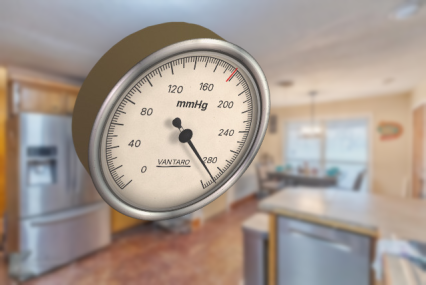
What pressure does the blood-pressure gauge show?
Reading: 290 mmHg
